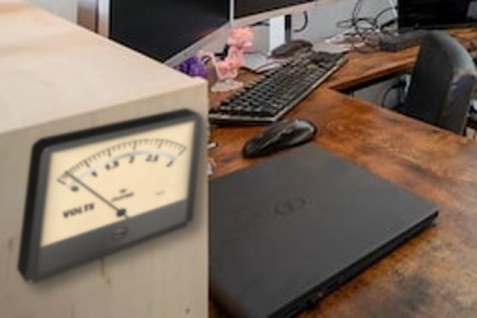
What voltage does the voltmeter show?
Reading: 0.5 V
